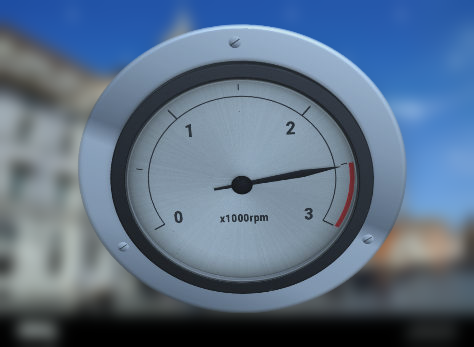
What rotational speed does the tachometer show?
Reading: 2500 rpm
